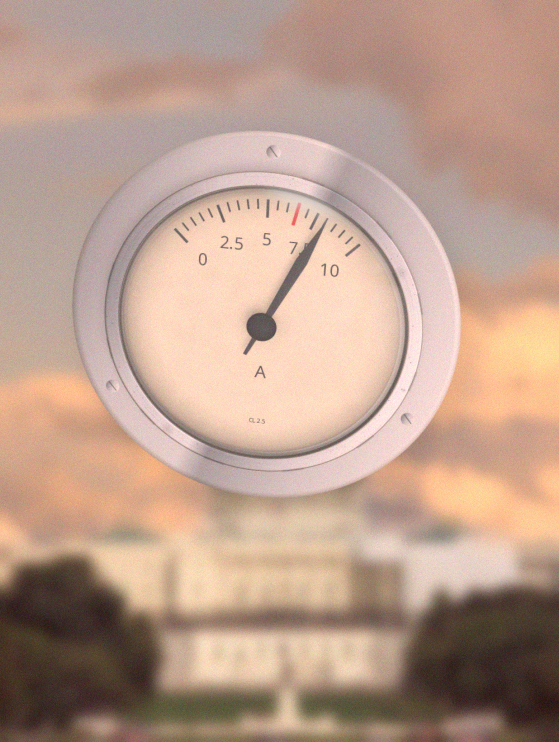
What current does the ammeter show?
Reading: 8 A
